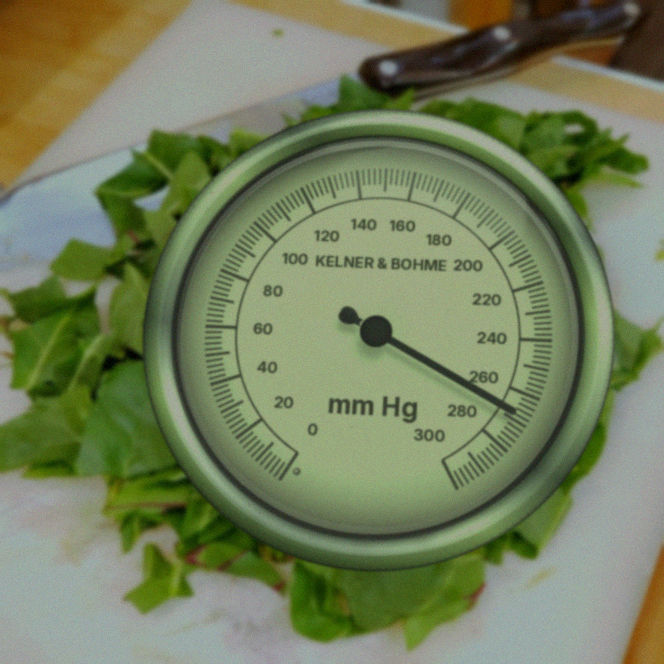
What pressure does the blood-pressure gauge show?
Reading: 268 mmHg
